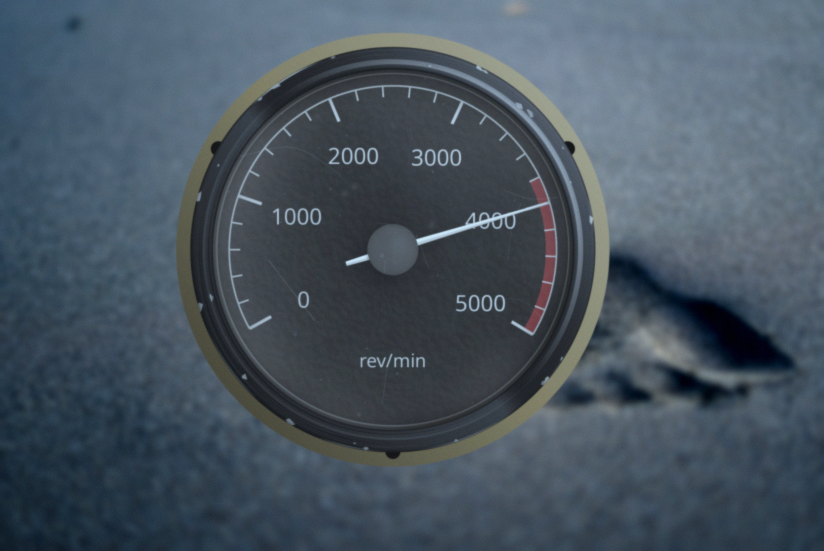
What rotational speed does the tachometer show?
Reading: 4000 rpm
